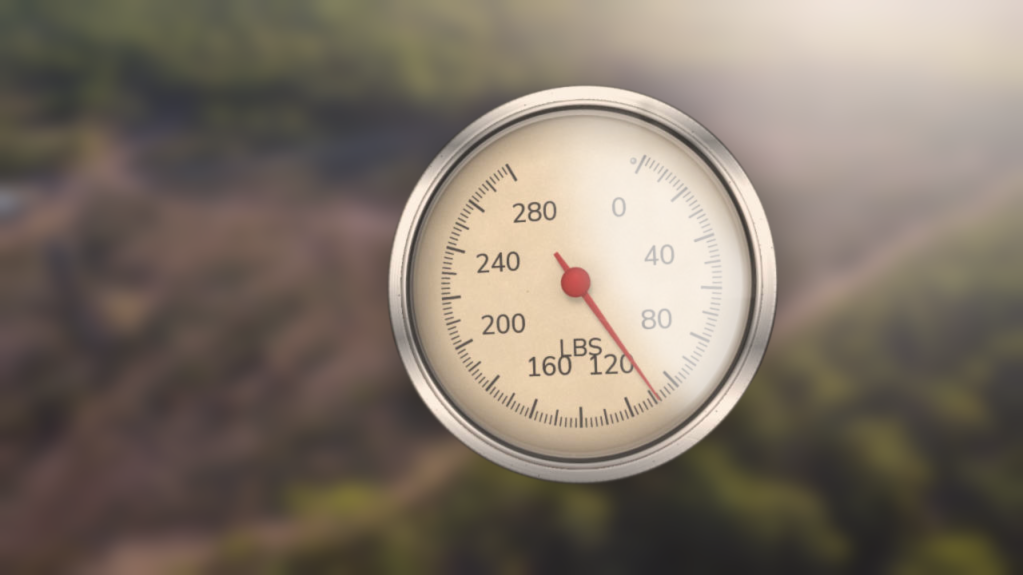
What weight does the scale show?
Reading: 108 lb
